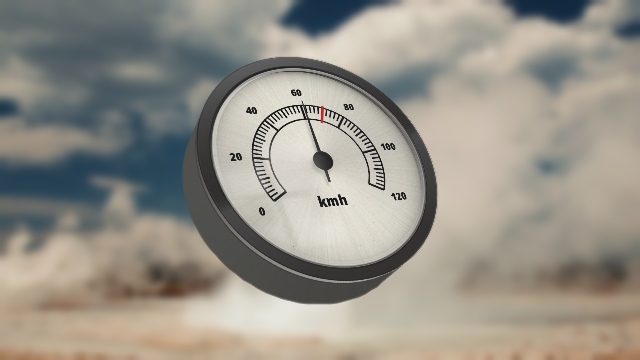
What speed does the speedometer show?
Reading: 60 km/h
